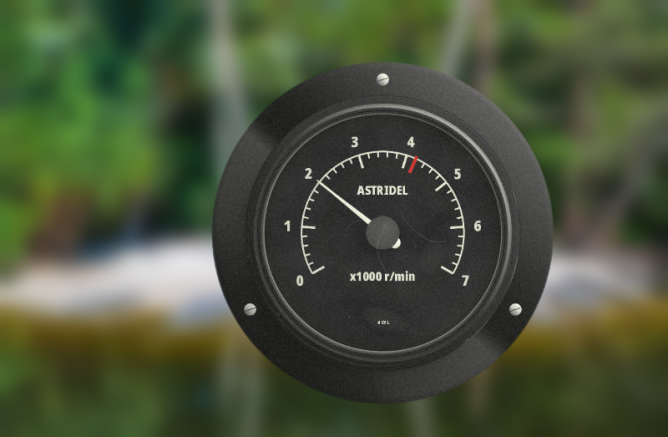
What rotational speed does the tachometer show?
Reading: 2000 rpm
